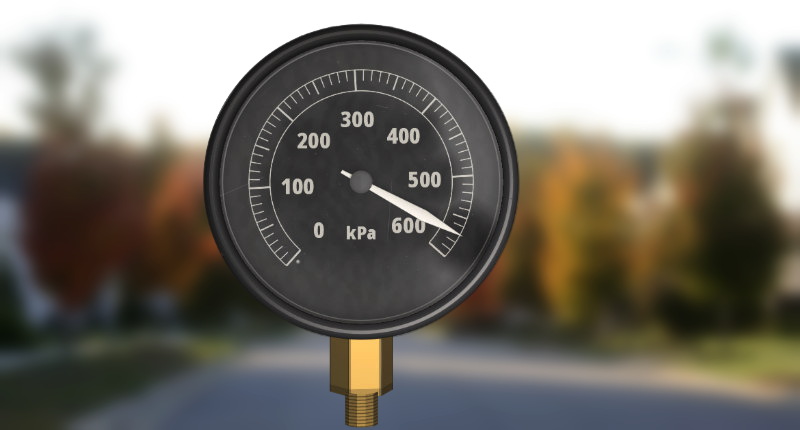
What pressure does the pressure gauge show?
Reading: 570 kPa
